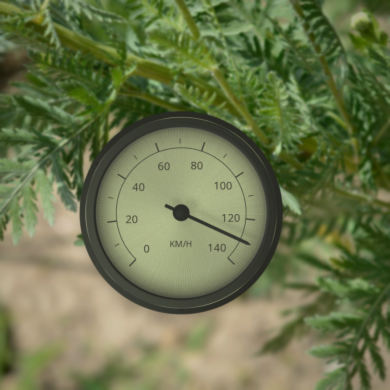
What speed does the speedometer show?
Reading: 130 km/h
